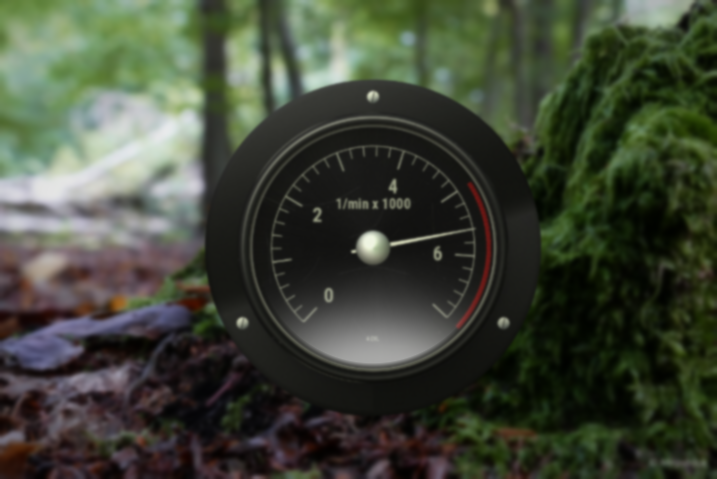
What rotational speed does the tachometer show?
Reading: 5600 rpm
